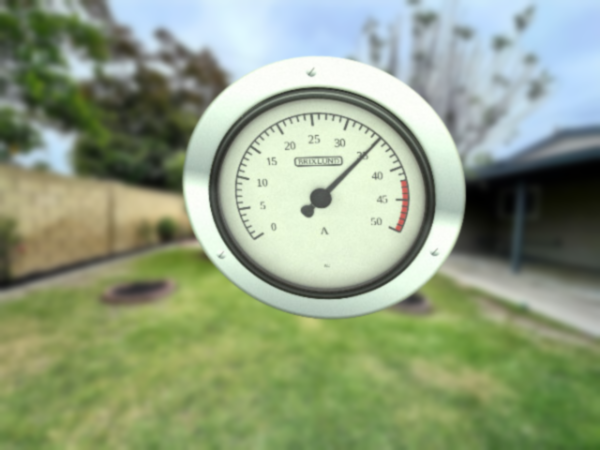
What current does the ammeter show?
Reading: 35 A
